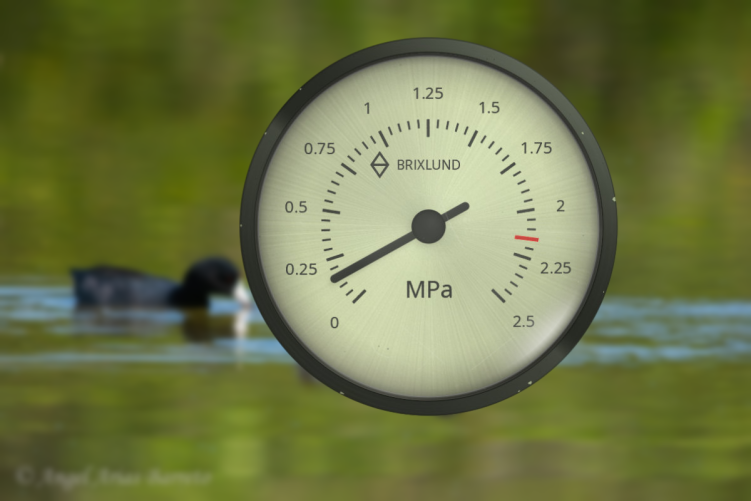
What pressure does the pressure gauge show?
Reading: 0.15 MPa
